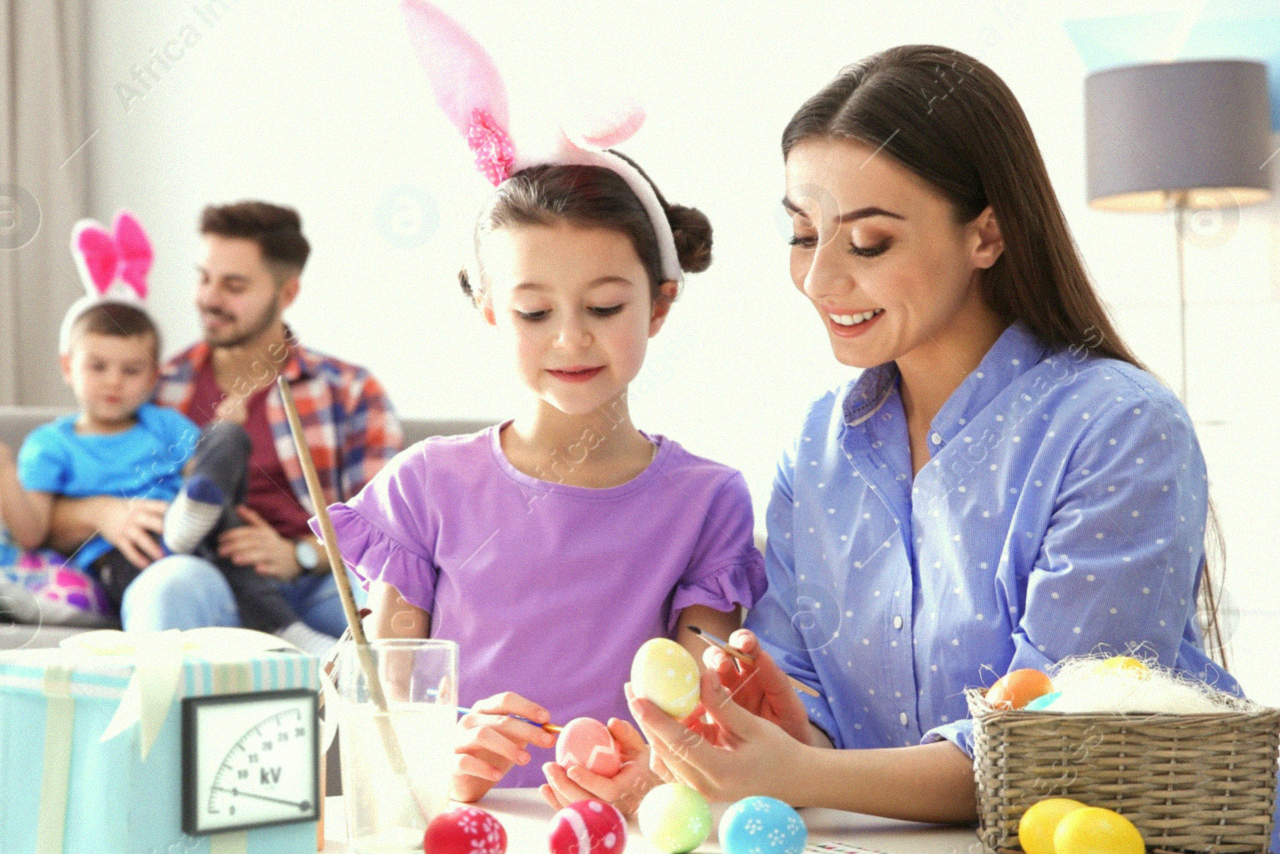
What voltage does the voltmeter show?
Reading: 5 kV
